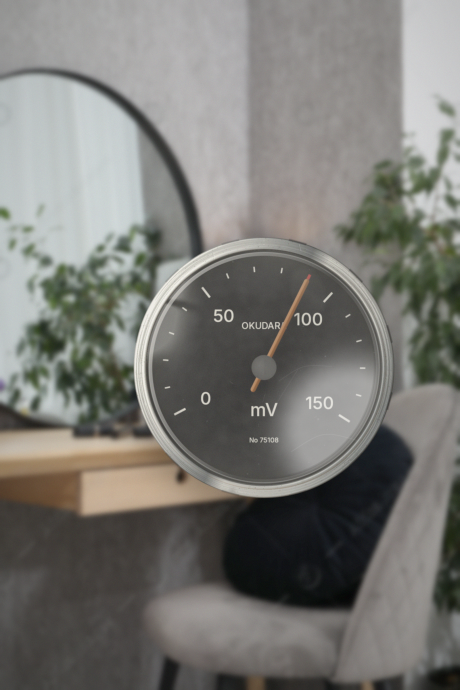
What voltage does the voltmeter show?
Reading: 90 mV
